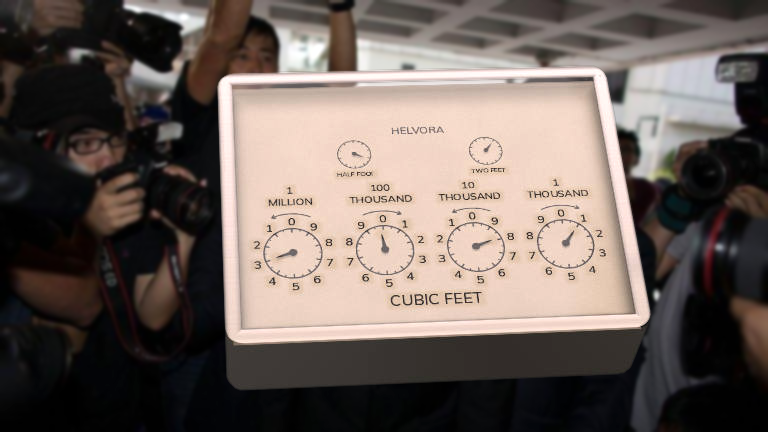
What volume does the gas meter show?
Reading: 298100 ft³
